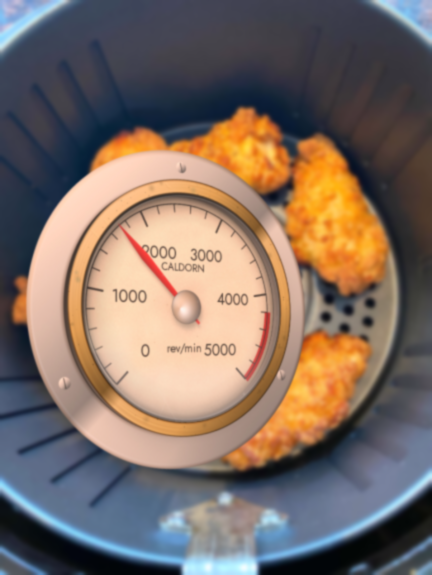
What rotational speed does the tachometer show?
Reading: 1700 rpm
